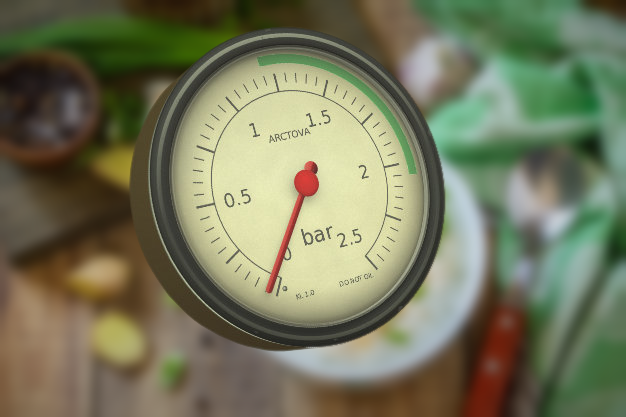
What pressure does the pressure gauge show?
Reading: 0.05 bar
